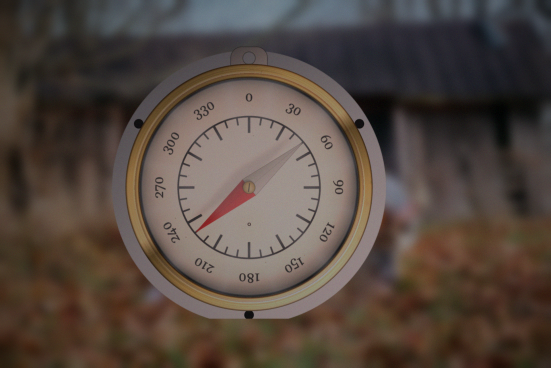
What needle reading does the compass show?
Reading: 230 °
